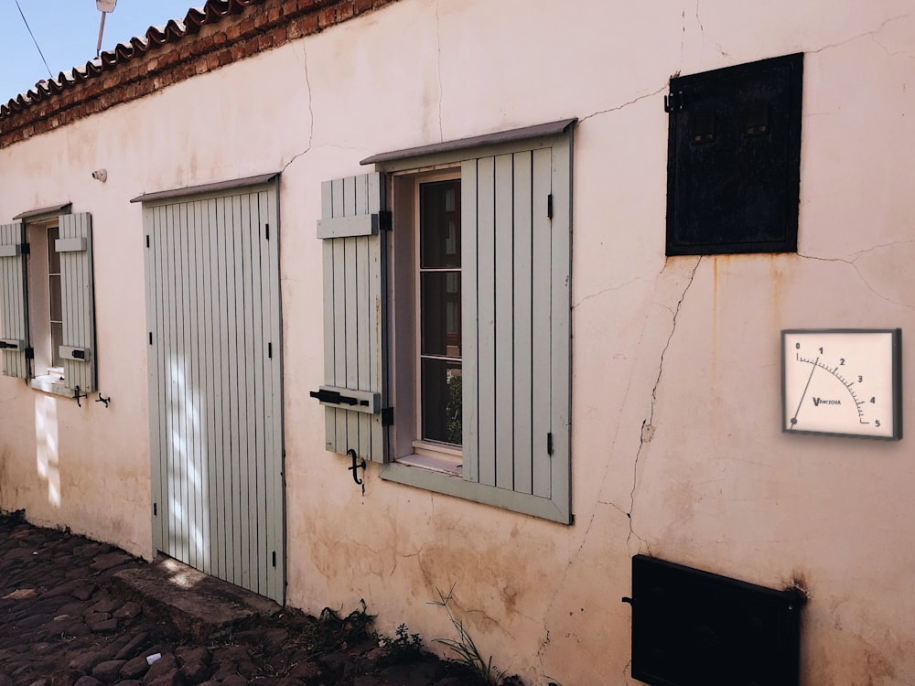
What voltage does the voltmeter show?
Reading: 1 V
